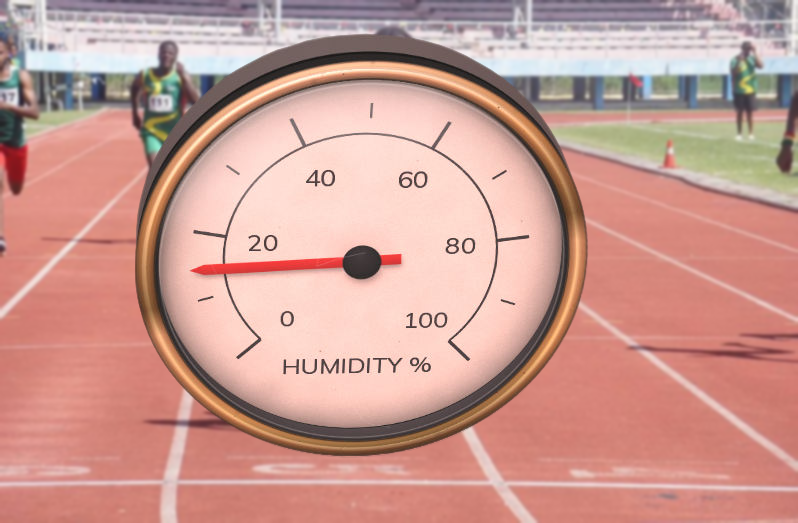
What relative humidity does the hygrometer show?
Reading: 15 %
